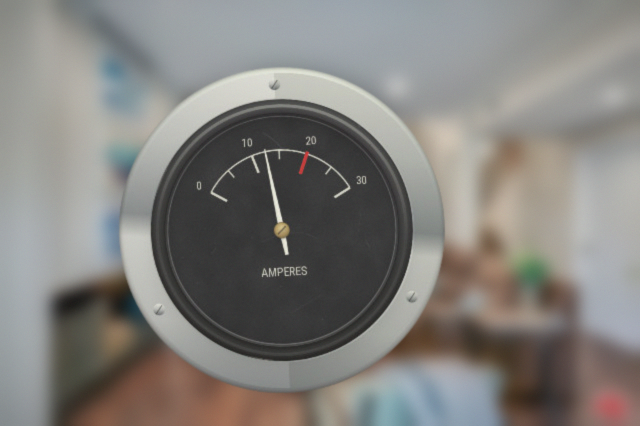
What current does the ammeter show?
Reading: 12.5 A
